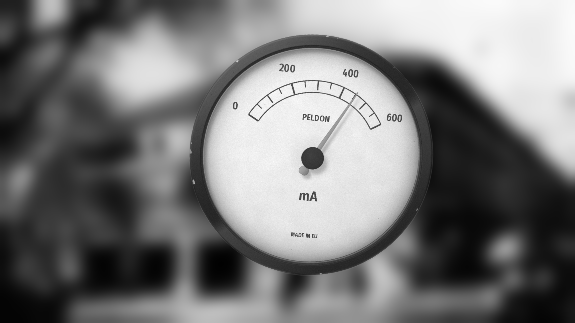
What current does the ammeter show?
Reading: 450 mA
